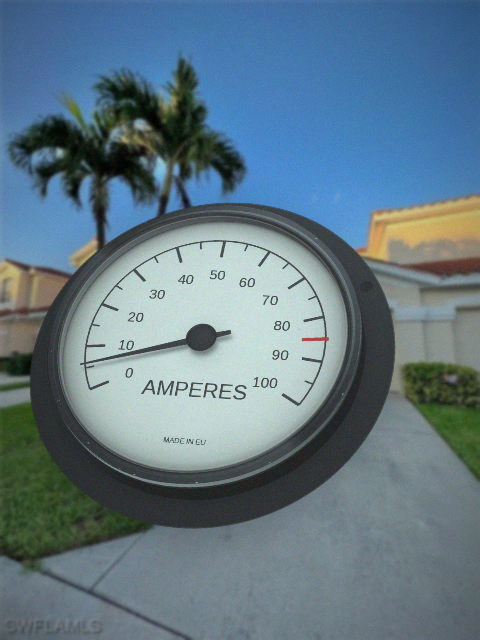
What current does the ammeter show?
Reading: 5 A
